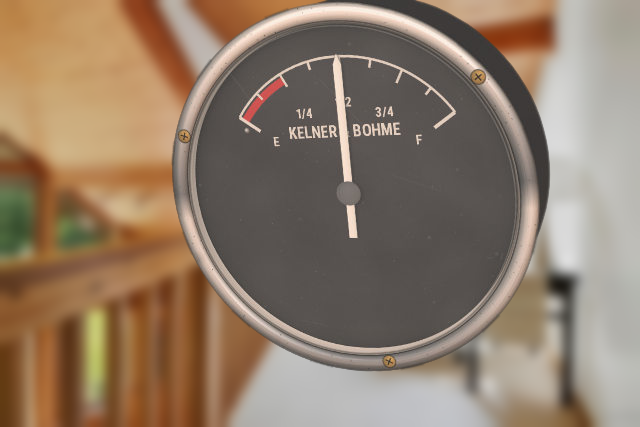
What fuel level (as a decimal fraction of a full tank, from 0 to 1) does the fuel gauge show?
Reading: 0.5
